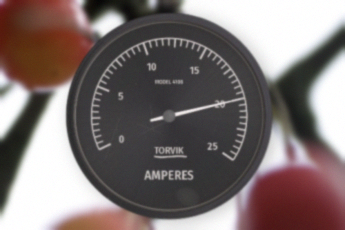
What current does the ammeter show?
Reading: 20 A
